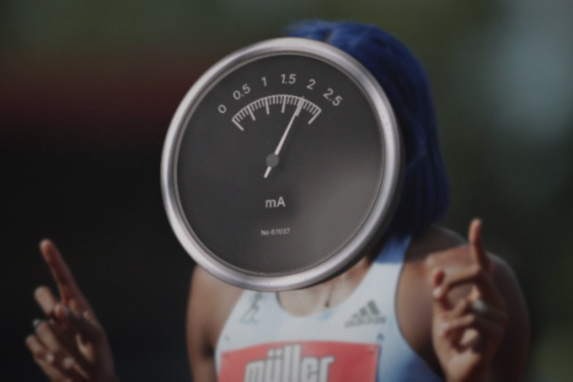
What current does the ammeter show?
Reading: 2 mA
